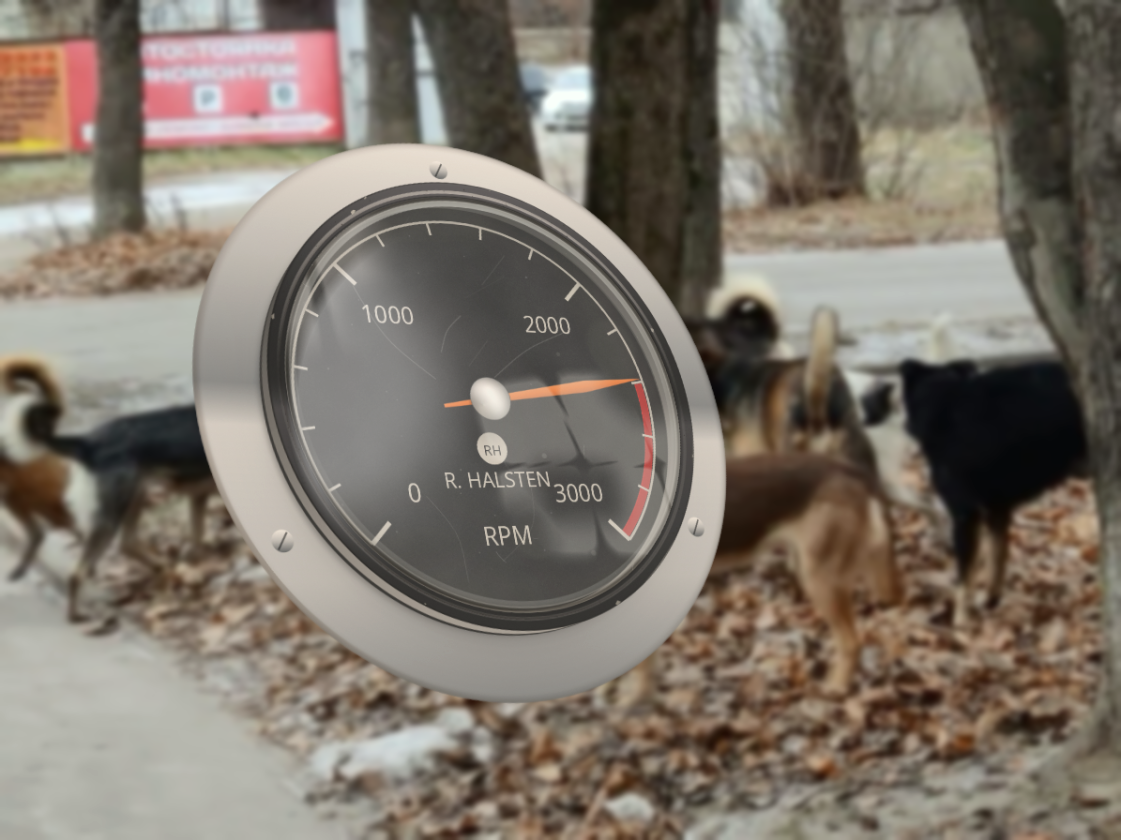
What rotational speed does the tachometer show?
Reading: 2400 rpm
